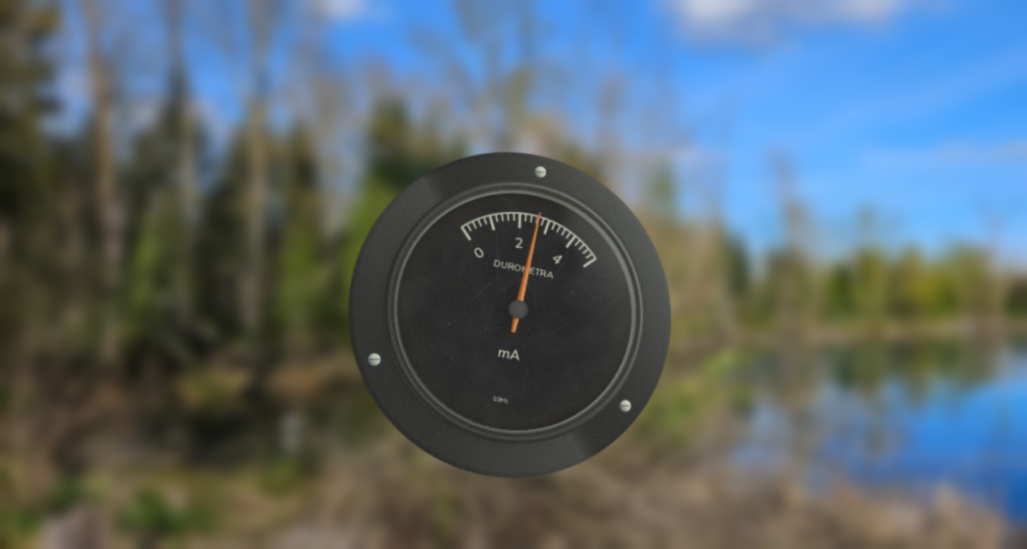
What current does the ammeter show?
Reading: 2.6 mA
